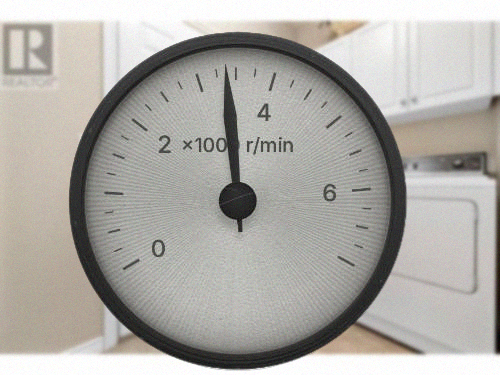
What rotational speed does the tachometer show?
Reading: 3375 rpm
